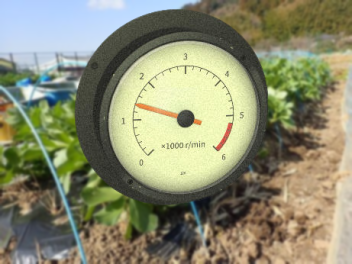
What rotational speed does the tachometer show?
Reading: 1400 rpm
